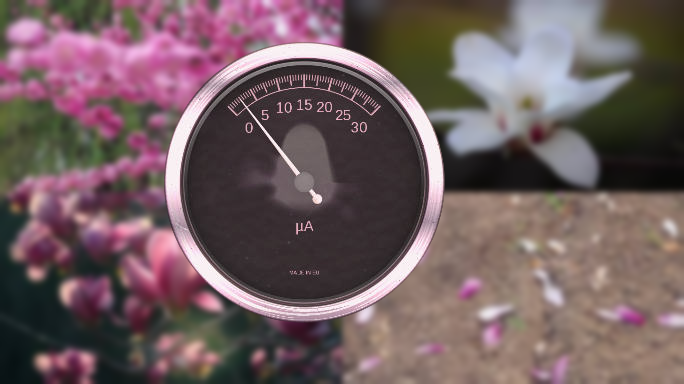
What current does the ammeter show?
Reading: 2.5 µA
